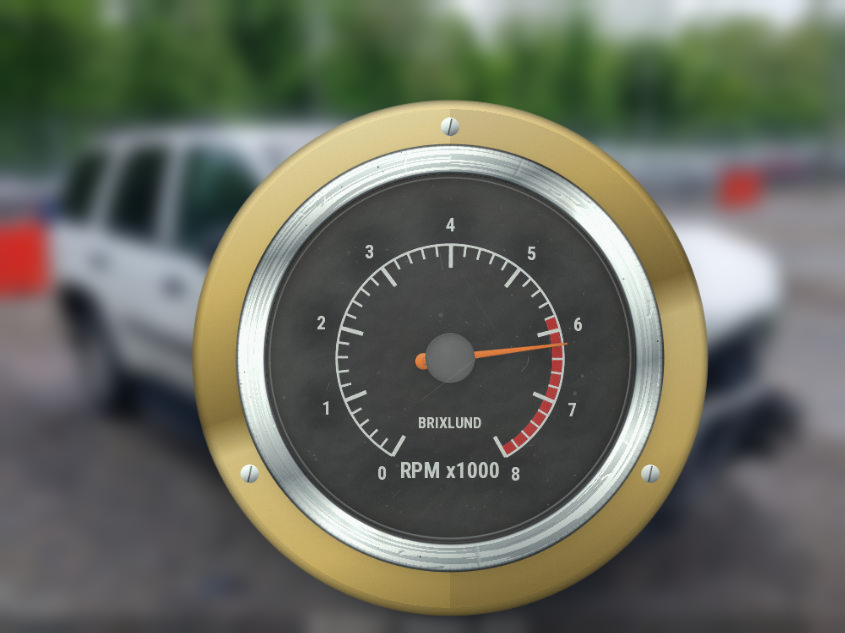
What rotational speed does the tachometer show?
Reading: 6200 rpm
